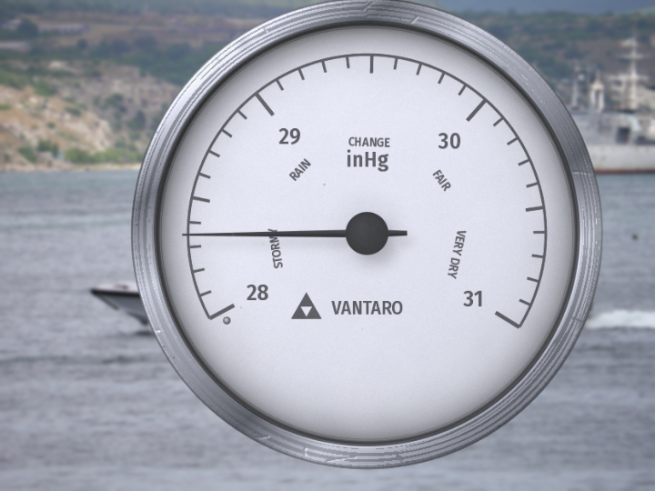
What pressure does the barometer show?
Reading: 28.35 inHg
